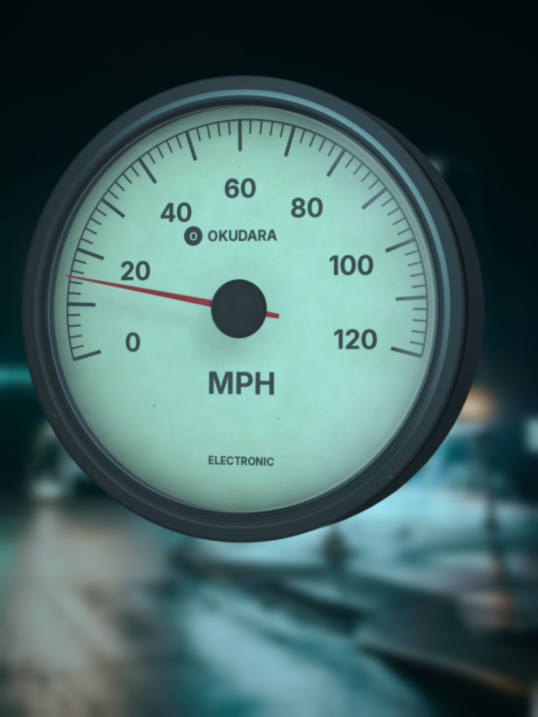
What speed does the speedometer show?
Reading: 15 mph
